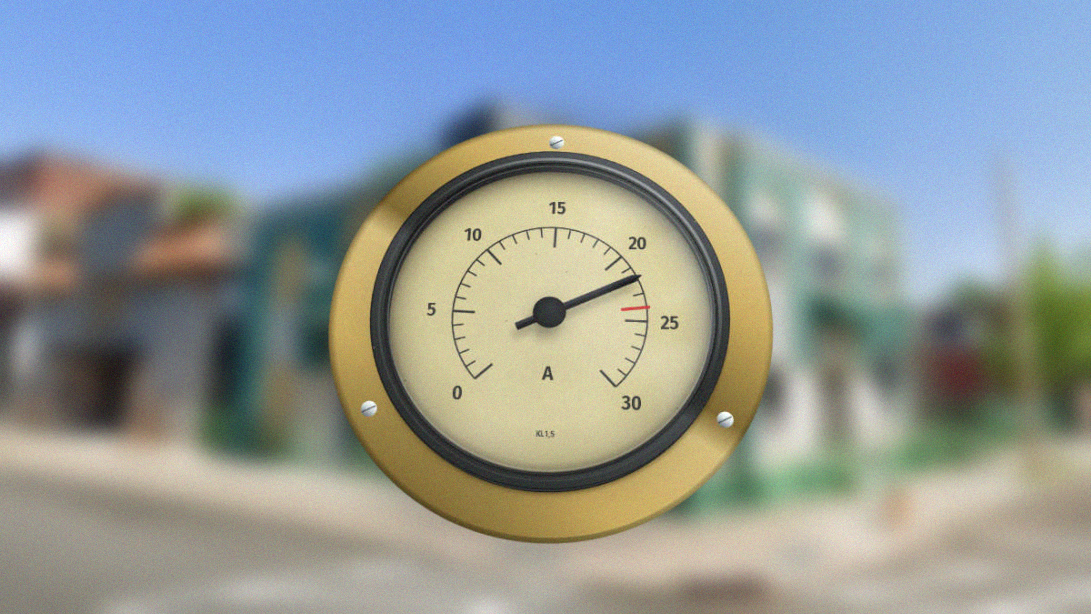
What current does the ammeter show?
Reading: 22 A
